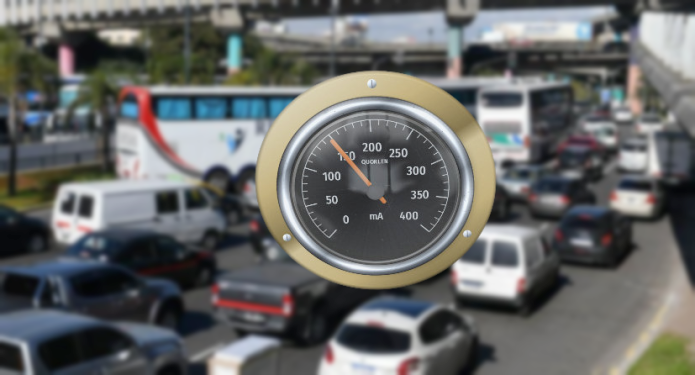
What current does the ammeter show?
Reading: 150 mA
